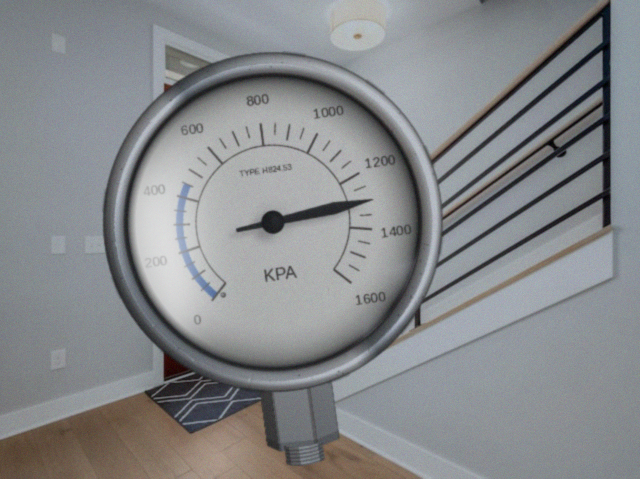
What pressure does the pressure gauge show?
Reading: 1300 kPa
